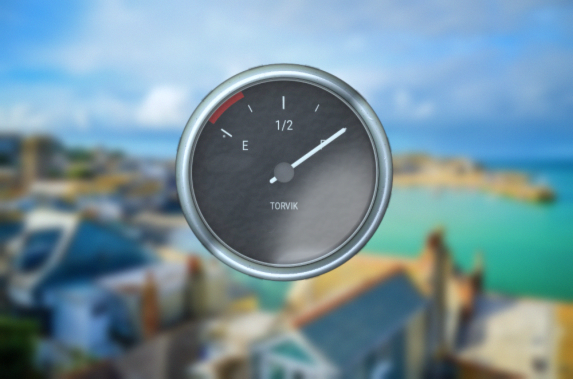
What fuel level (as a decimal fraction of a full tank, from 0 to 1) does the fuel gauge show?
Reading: 1
